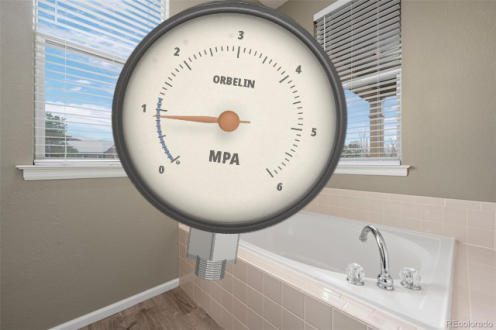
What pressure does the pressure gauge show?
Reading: 0.9 MPa
